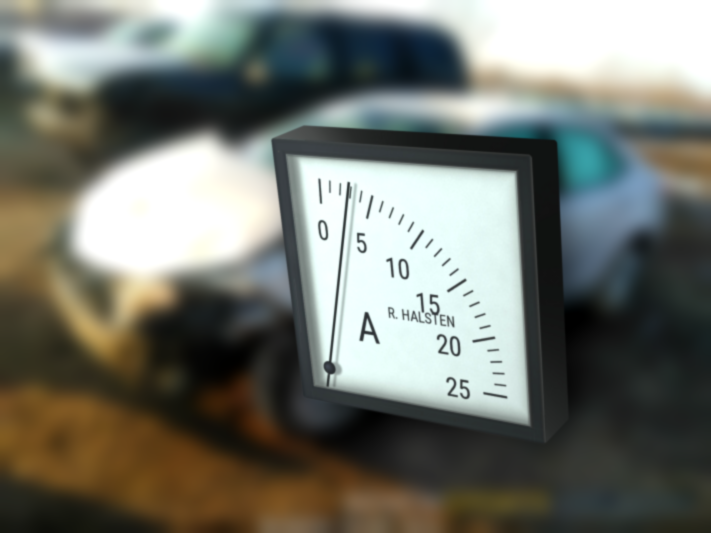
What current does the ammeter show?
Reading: 3 A
